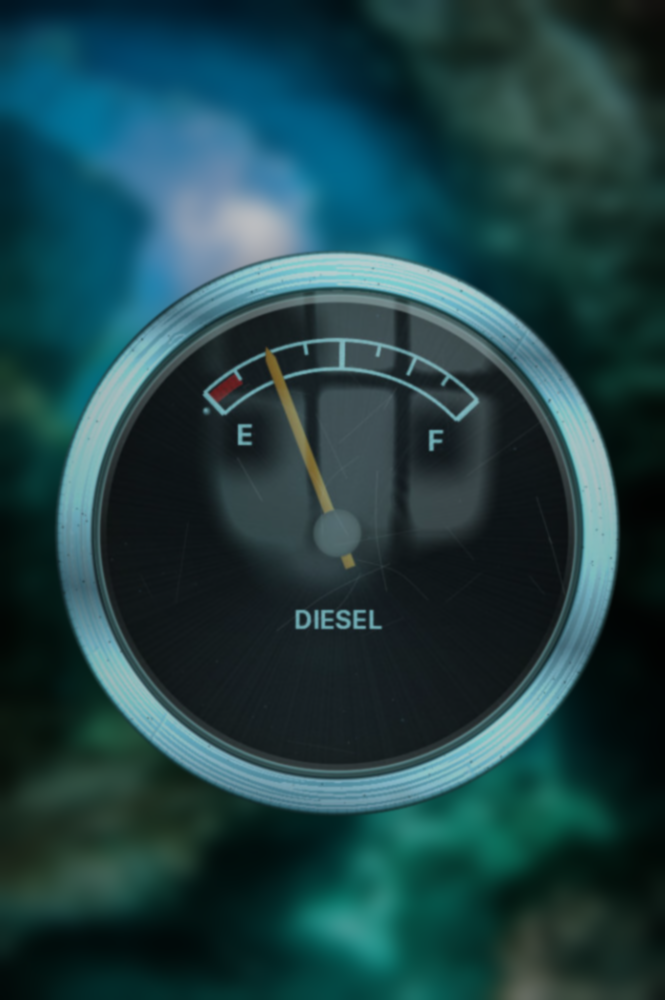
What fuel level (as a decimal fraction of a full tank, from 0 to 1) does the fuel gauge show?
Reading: 0.25
